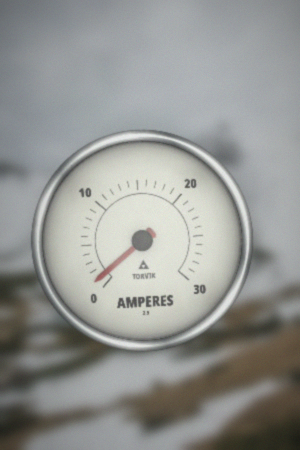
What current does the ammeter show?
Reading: 1 A
